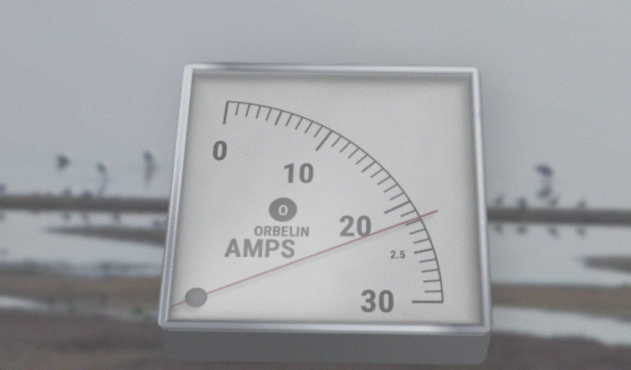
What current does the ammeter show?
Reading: 22 A
